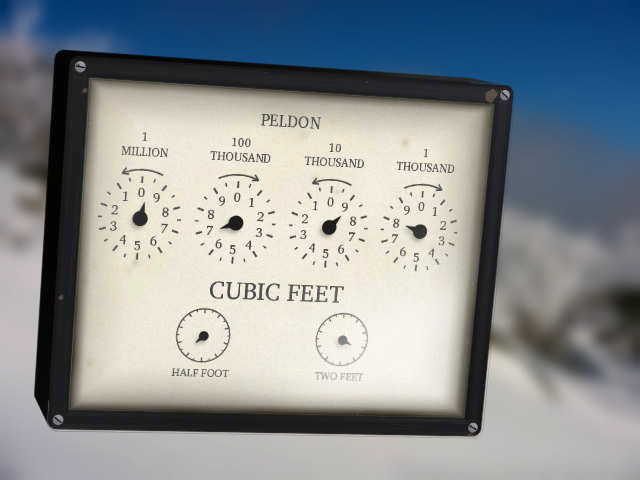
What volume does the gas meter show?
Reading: 968800 ft³
